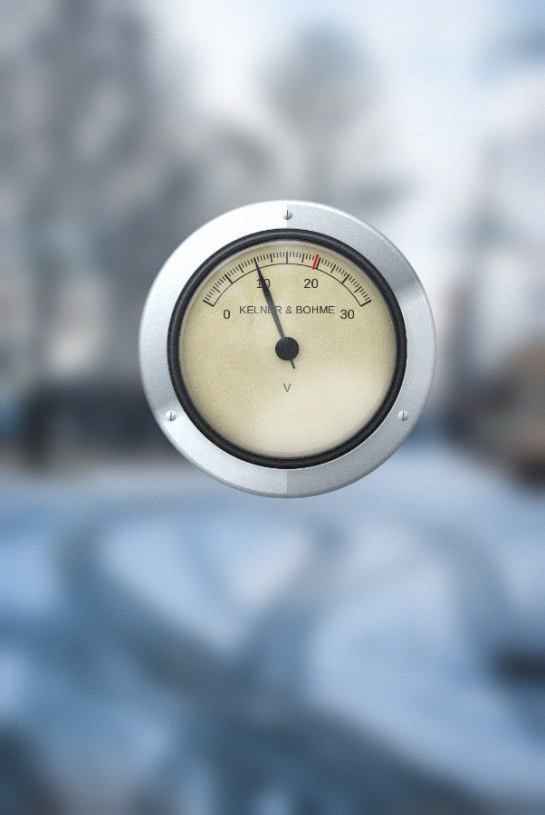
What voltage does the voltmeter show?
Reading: 10 V
